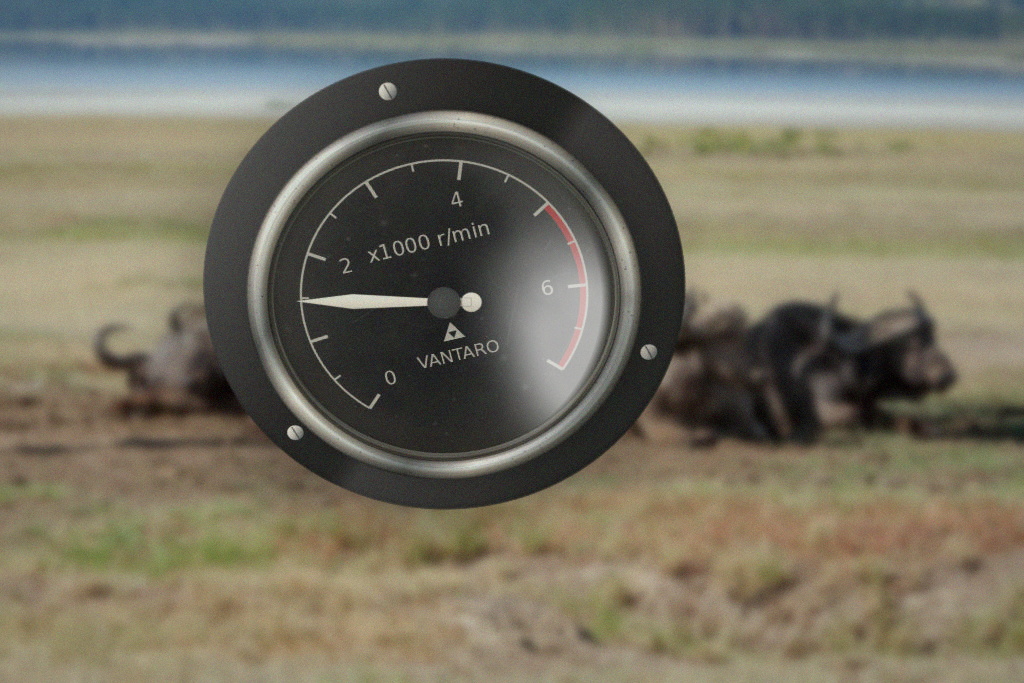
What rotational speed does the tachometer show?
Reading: 1500 rpm
